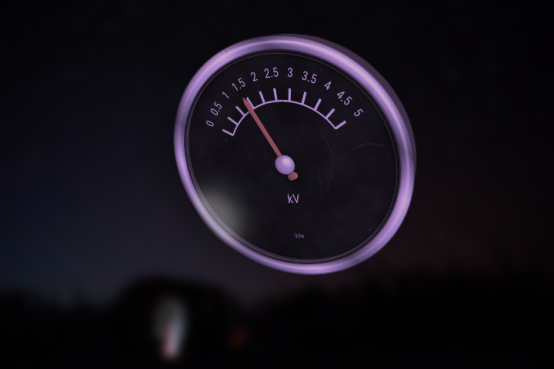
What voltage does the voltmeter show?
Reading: 1.5 kV
